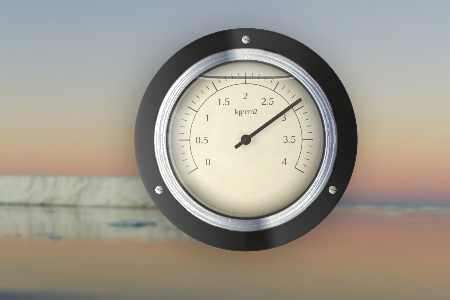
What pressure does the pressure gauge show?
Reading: 2.9 kg/cm²
